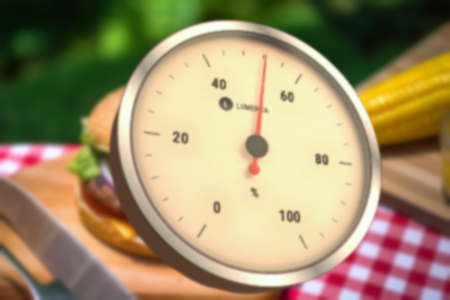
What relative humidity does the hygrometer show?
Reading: 52 %
